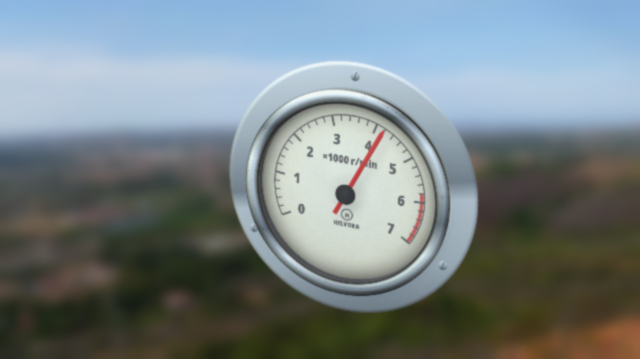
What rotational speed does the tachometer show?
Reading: 4200 rpm
